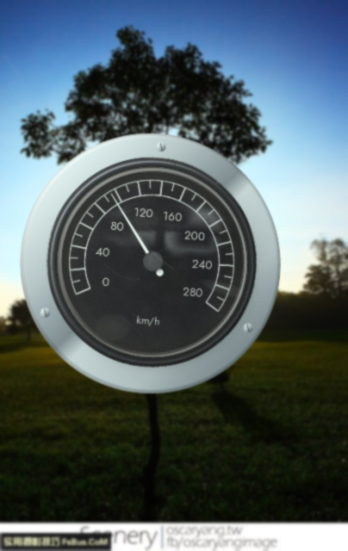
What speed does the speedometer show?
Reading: 95 km/h
